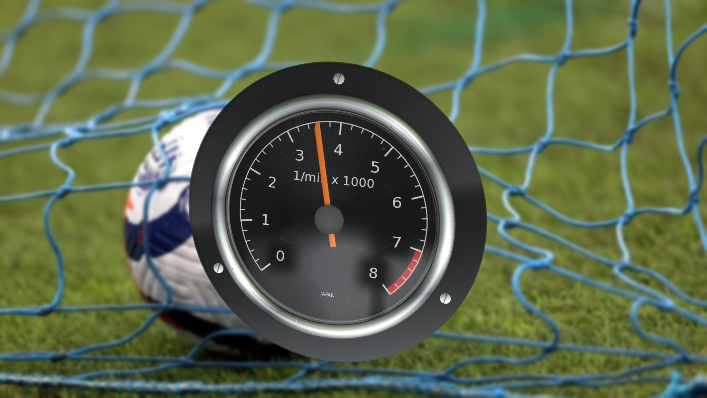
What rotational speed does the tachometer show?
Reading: 3600 rpm
